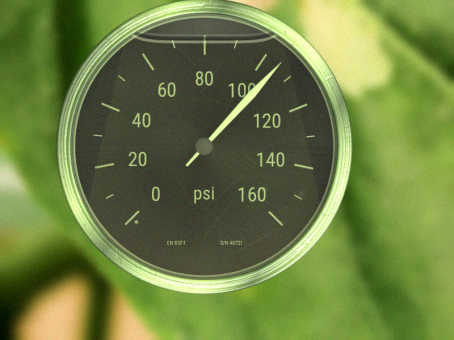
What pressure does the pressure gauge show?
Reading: 105 psi
